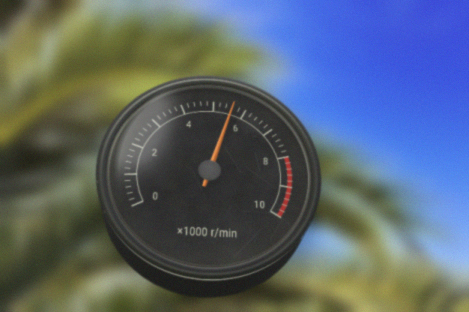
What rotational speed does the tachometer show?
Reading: 5600 rpm
